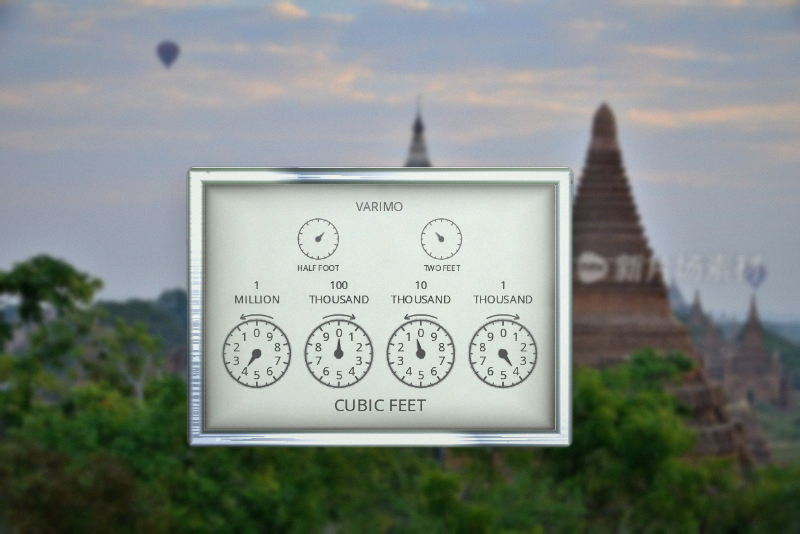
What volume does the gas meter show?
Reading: 400400 ft³
